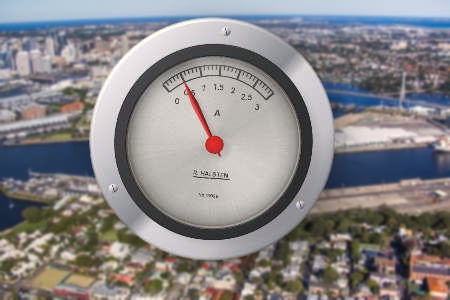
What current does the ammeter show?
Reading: 0.5 A
